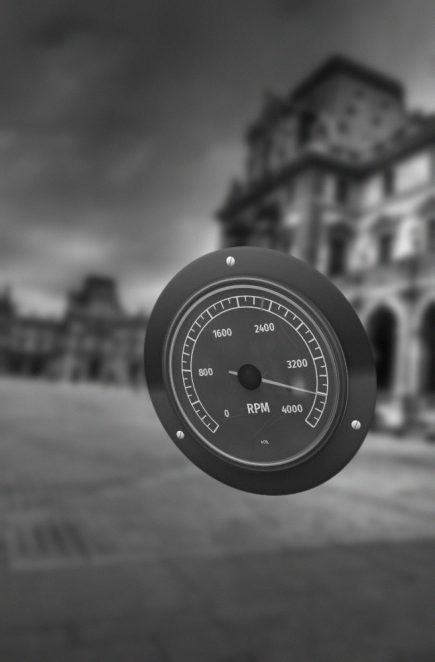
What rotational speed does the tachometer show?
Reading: 3600 rpm
